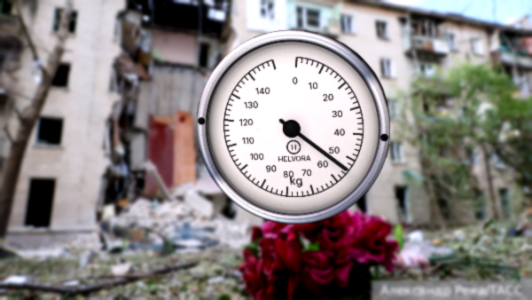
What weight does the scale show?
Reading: 54 kg
